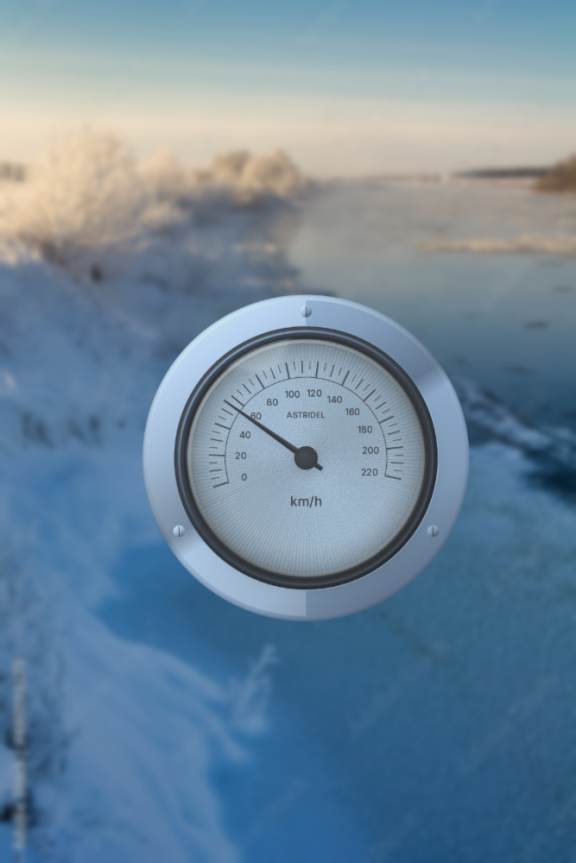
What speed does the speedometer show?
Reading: 55 km/h
